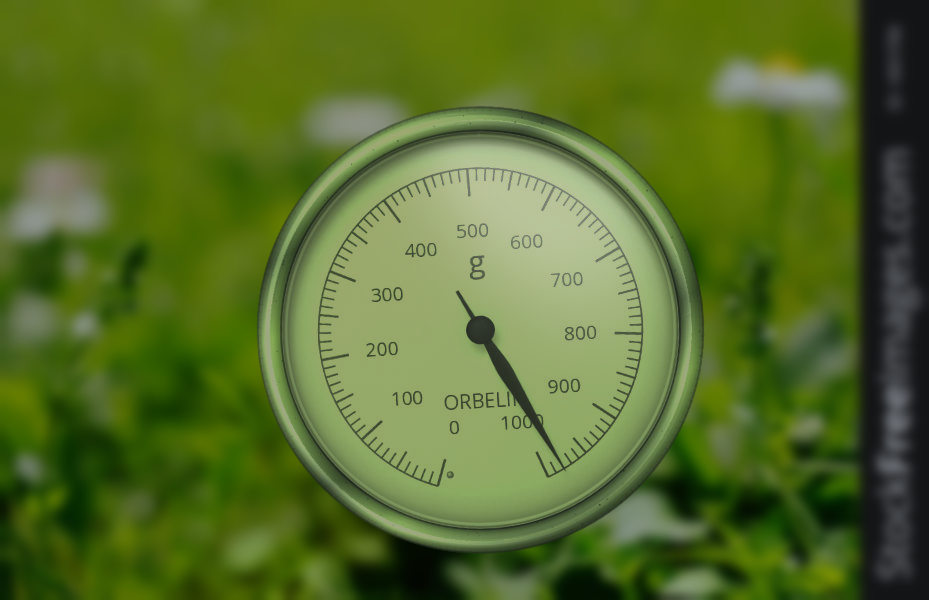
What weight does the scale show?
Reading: 980 g
